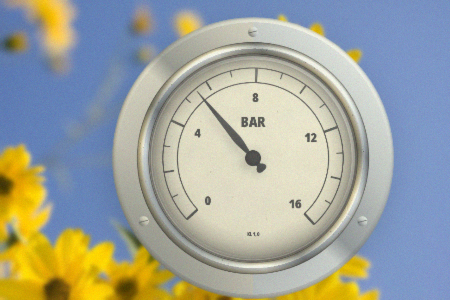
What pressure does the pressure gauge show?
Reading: 5.5 bar
